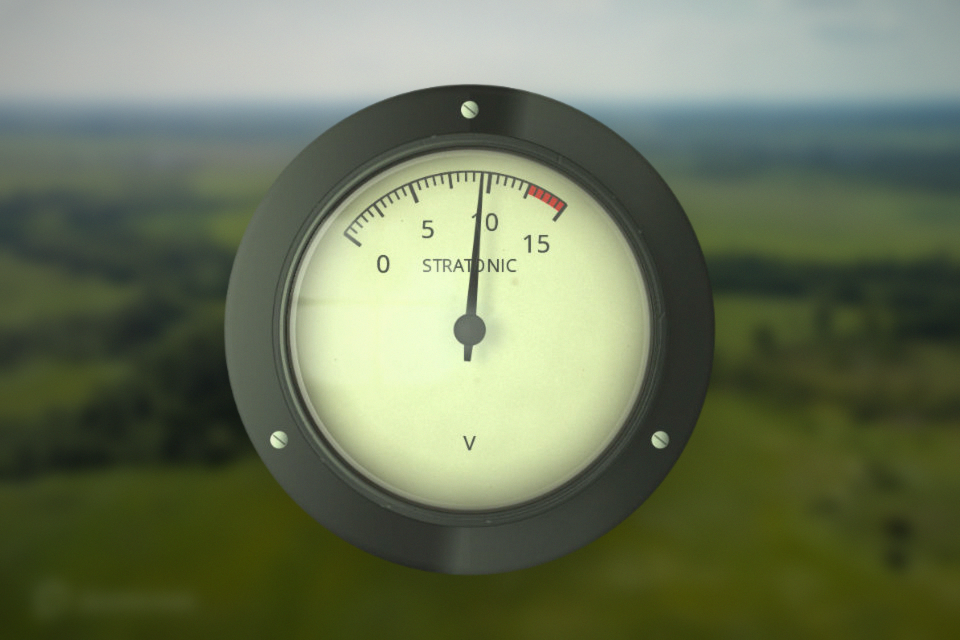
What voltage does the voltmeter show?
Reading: 9.5 V
